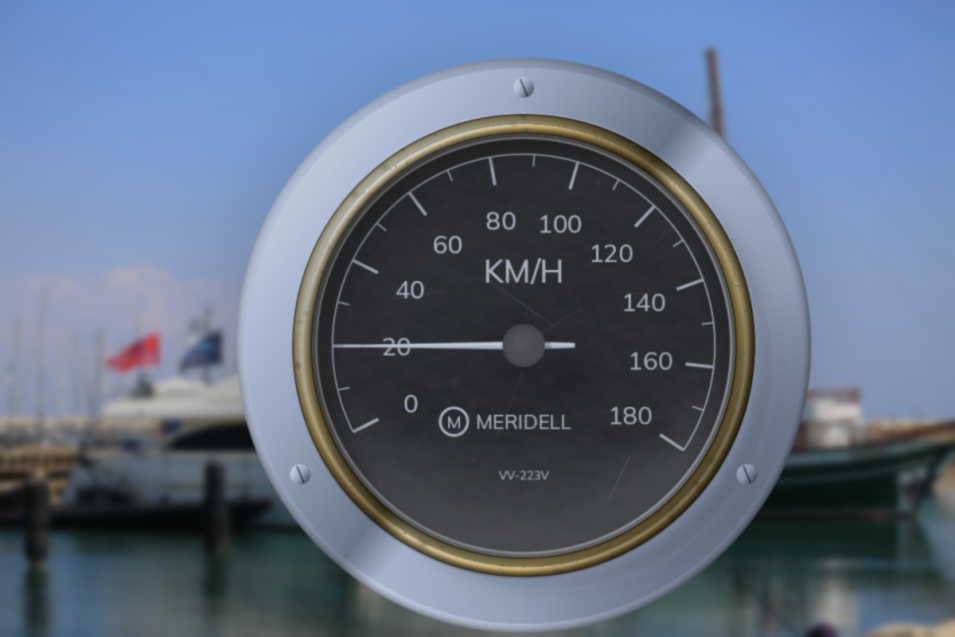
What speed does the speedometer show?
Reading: 20 km/h
